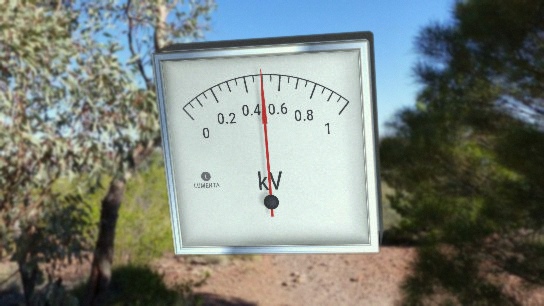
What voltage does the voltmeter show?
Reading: 0.5 kV
